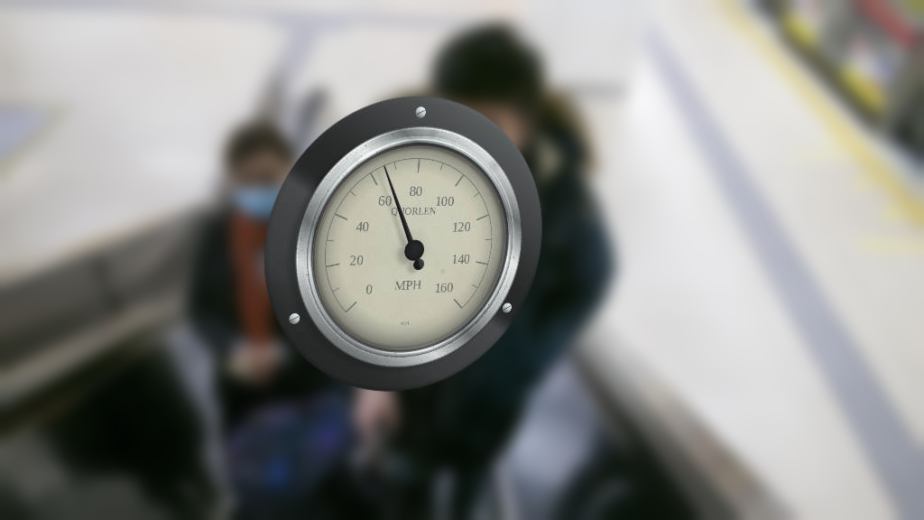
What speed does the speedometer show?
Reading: 65 mph
